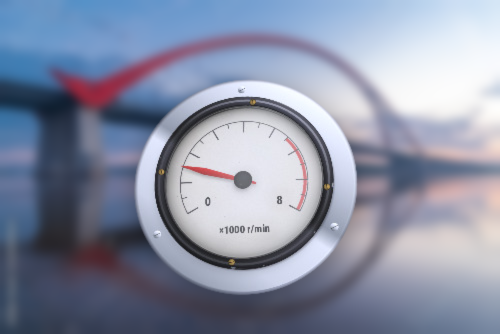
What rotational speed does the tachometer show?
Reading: 1500 rpm
